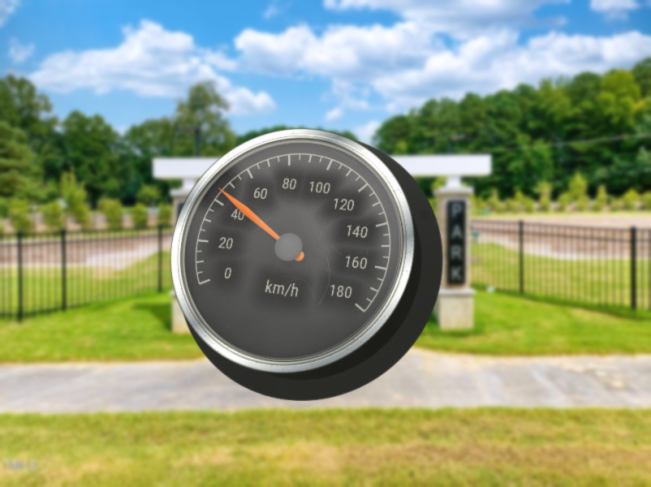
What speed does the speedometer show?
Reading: 45 km/h
